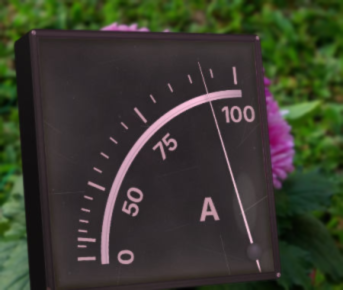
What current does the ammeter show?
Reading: 92.5 A
